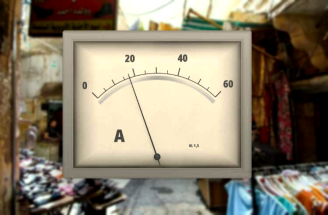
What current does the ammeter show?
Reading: 17.5 A
